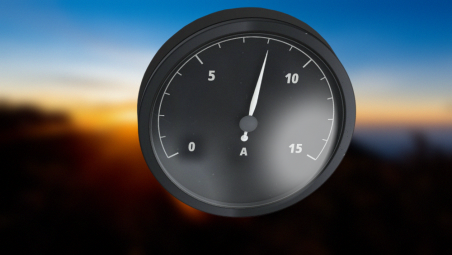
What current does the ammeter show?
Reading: 8 A
